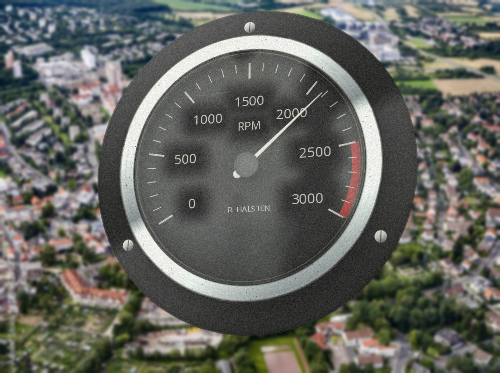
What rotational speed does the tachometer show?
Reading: 2100 rpm
